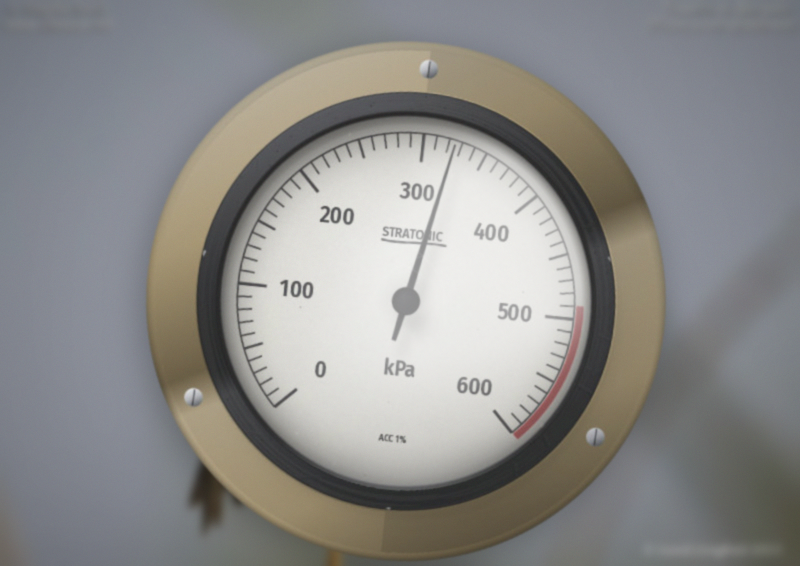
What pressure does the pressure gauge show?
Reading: 325 kPa
